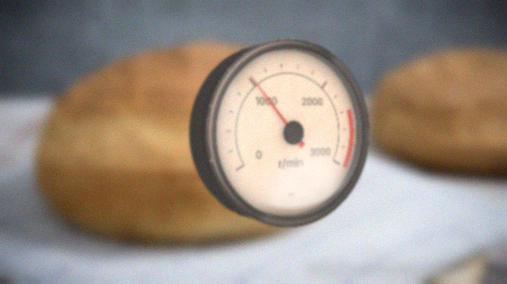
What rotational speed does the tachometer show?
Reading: 1000 rpm
